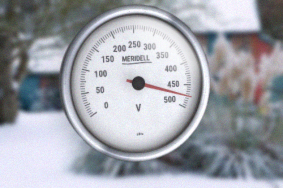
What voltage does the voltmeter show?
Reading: 475 V
